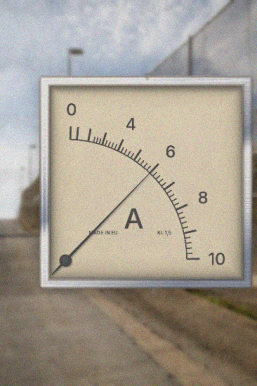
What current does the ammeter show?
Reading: 6 A
